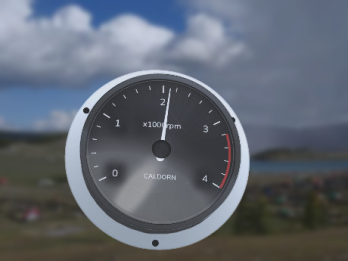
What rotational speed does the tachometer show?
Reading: 2100 rpm
